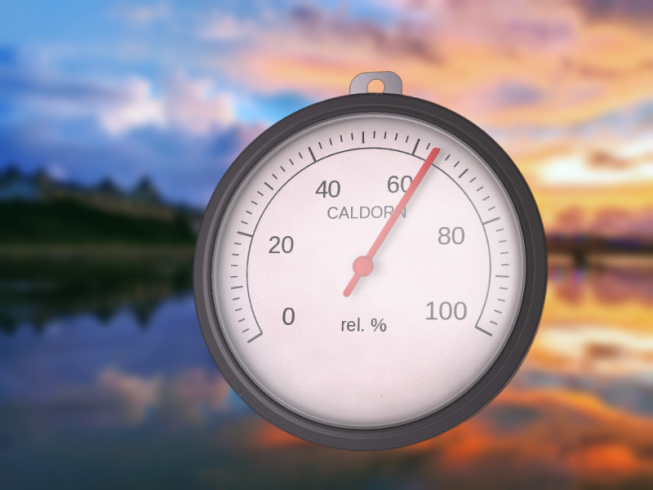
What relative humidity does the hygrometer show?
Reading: 64 %
